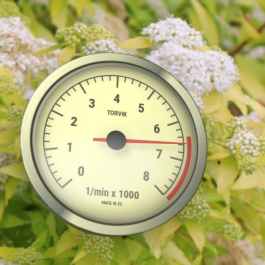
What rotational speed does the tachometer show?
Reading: 6600 rpm
